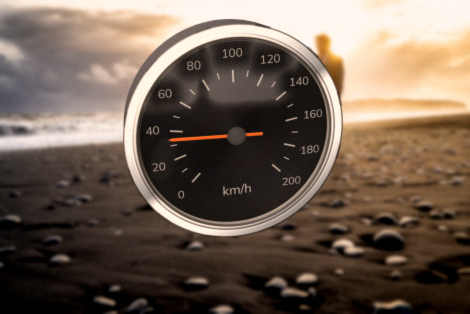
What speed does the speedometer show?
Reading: 35 km/h
